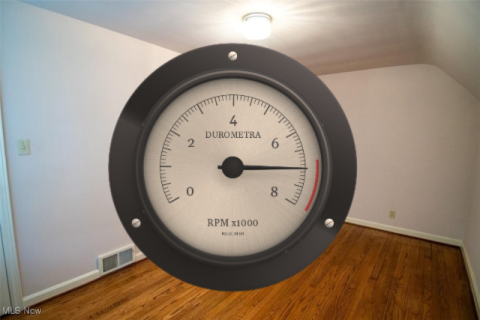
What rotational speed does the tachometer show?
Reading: 7000 rpm
